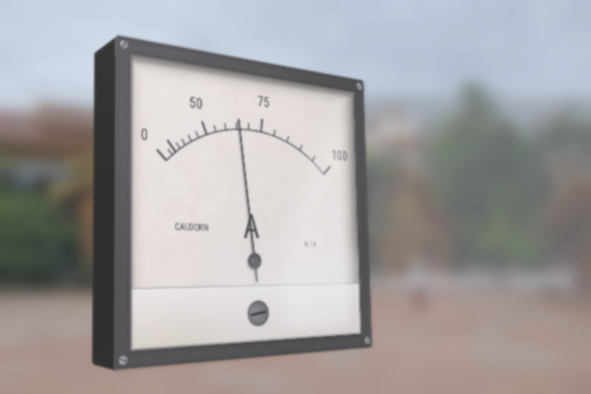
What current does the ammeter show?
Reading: 65 A
